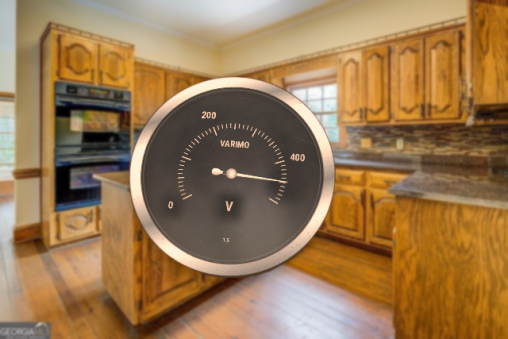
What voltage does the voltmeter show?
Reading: 450 V
